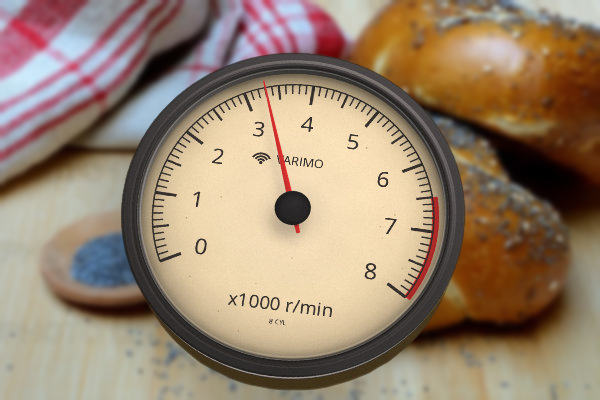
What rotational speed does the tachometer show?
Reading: 3300 rpm
